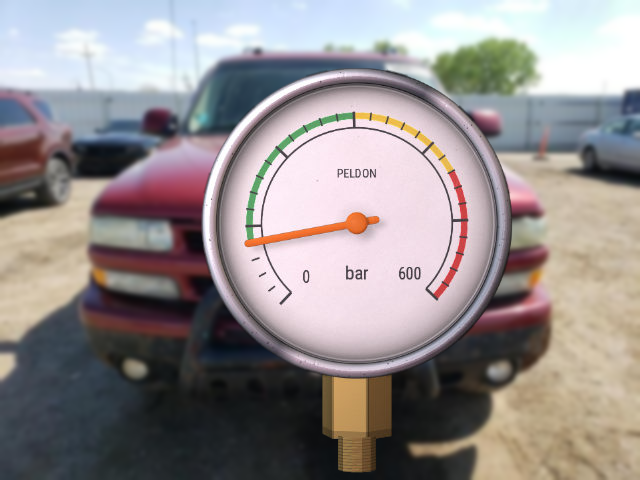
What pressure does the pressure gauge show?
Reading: 80 bar
